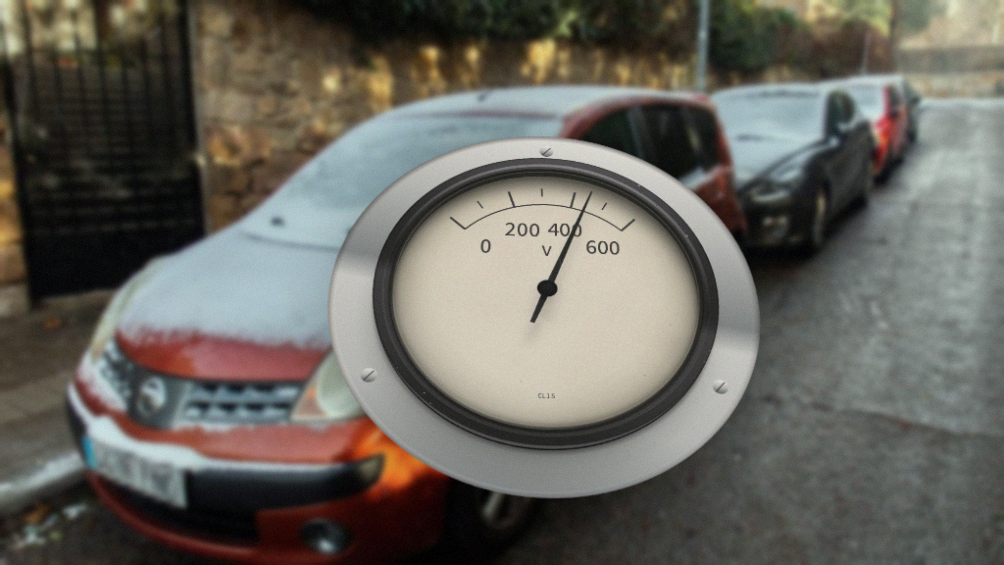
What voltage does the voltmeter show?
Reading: 450 V
